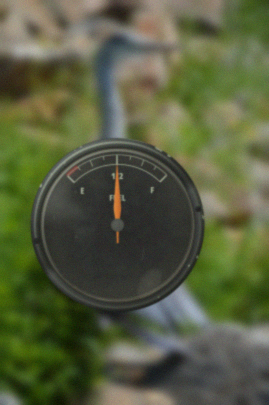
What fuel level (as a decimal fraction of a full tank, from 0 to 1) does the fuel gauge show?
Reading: 0.5
